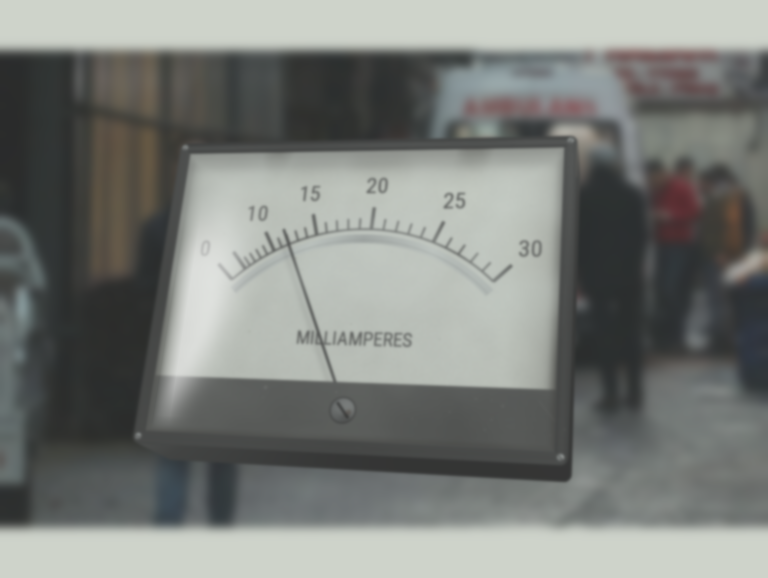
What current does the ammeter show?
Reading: 12 mA
